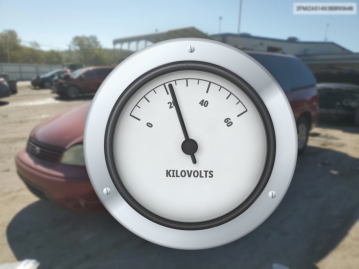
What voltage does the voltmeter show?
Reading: 22.5 kV
